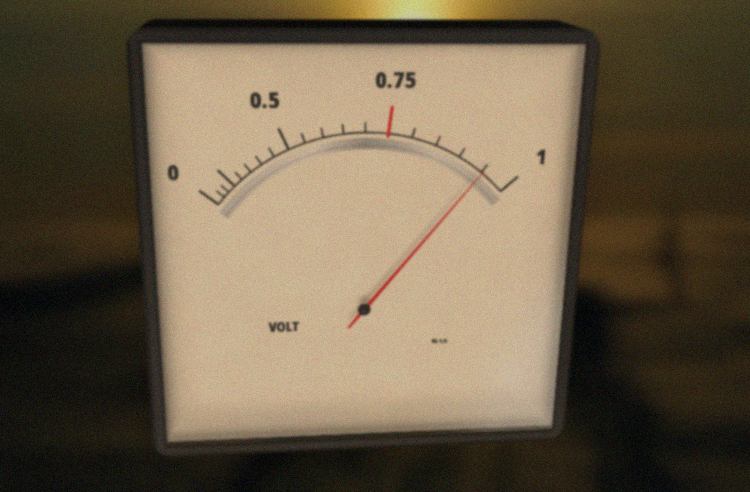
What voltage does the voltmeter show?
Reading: 0.95 V
